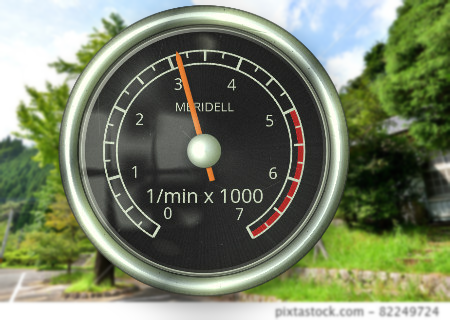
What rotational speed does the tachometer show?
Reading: 3125 rpm
